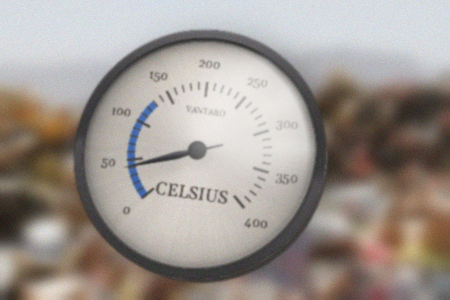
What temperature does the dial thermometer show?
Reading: 40 °C
